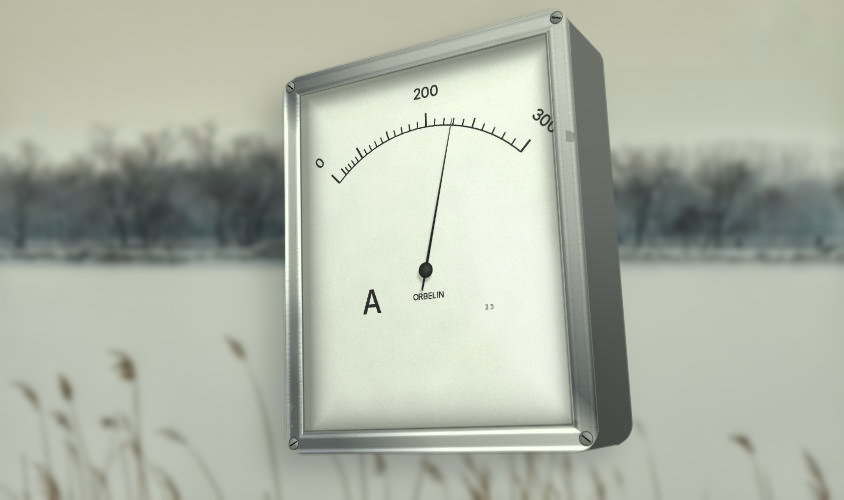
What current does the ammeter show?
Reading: 230 A
